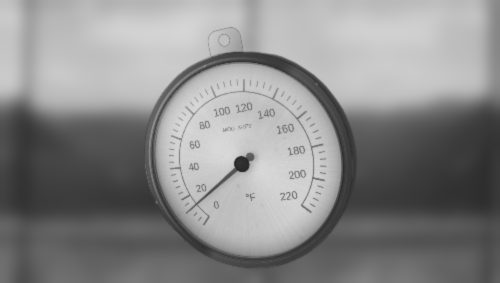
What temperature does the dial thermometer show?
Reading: 12 °F
